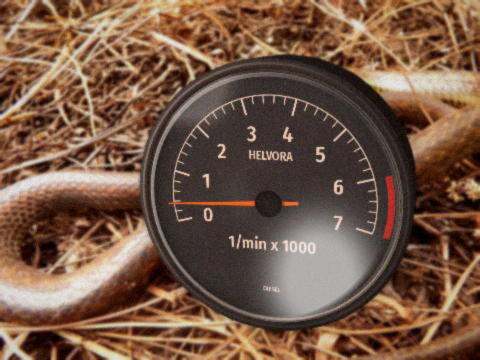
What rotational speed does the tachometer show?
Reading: 400 rpm
